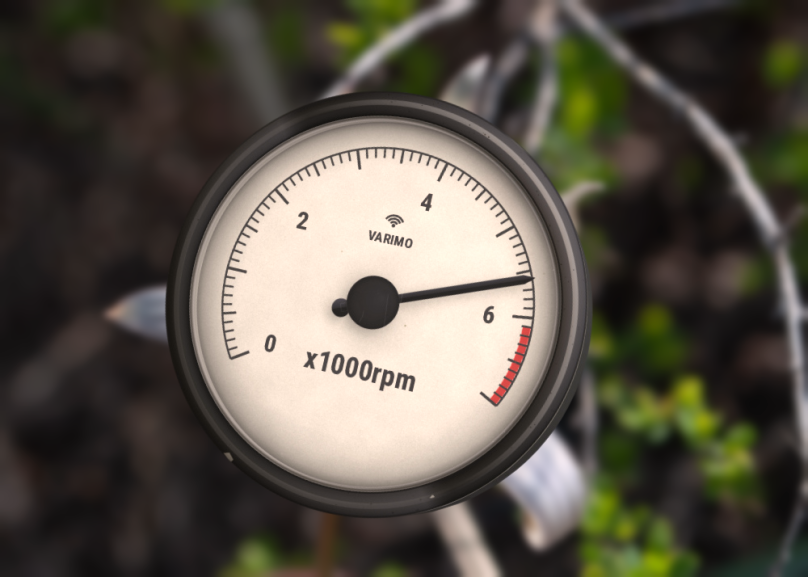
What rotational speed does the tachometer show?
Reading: 5600 rpm
